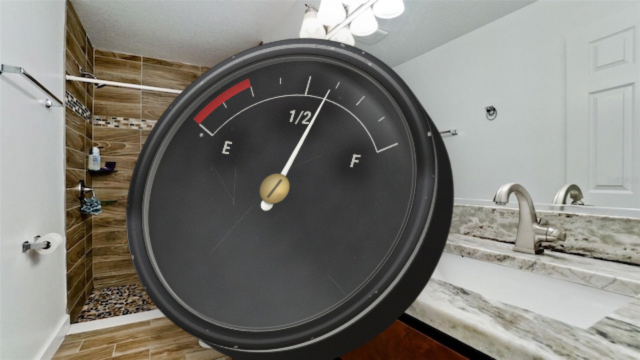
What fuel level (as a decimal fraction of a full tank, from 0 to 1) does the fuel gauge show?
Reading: 0.625
